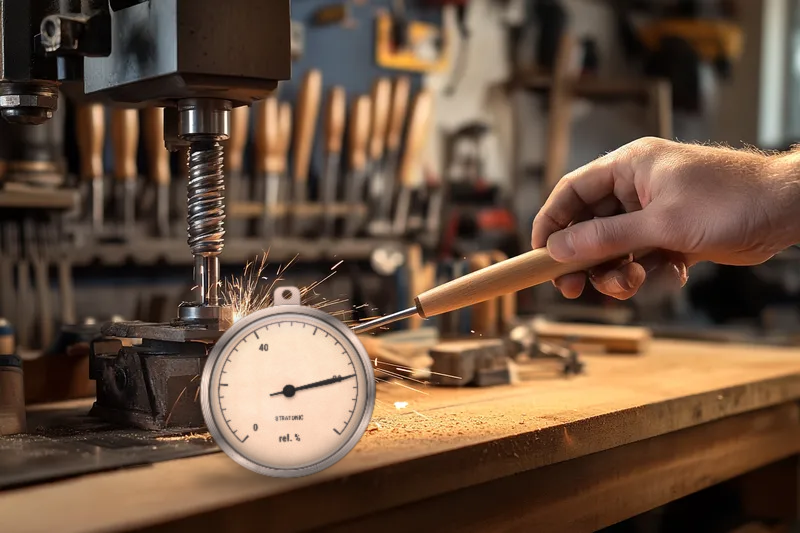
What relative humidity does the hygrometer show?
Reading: 80 %
